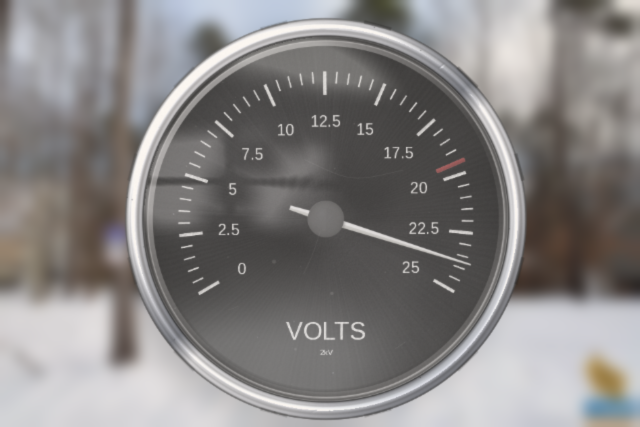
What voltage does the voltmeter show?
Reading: 23.75 V
